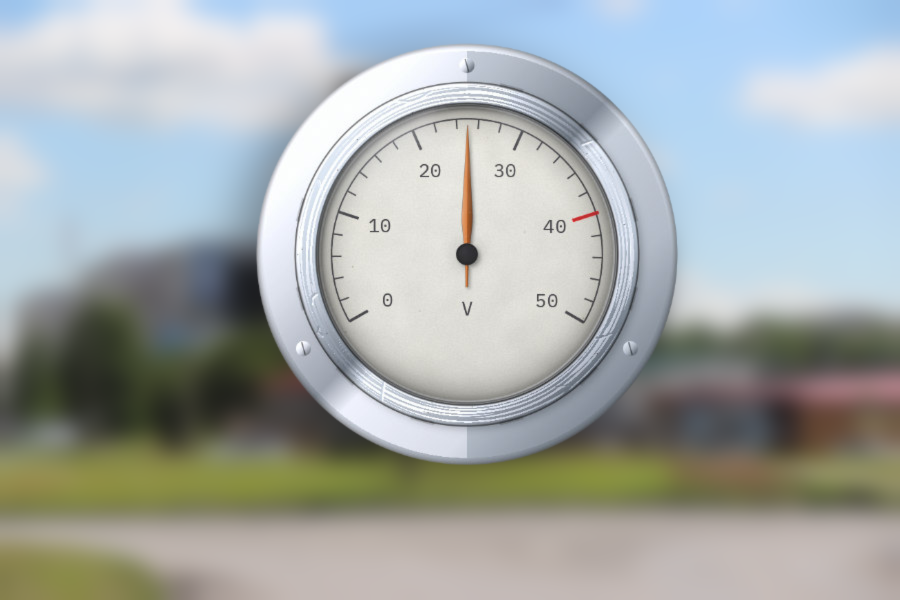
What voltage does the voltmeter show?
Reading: 25 V
